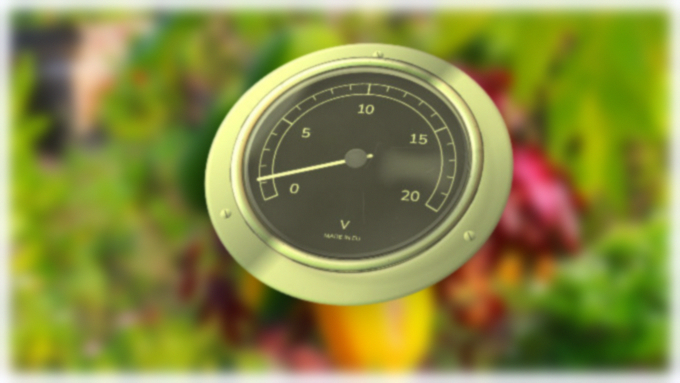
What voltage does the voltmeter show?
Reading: 1 V
